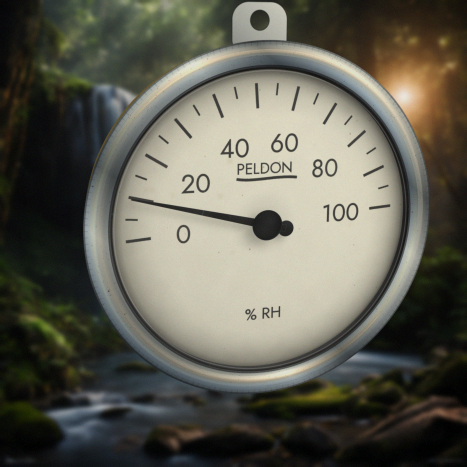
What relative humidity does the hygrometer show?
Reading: 10 %
